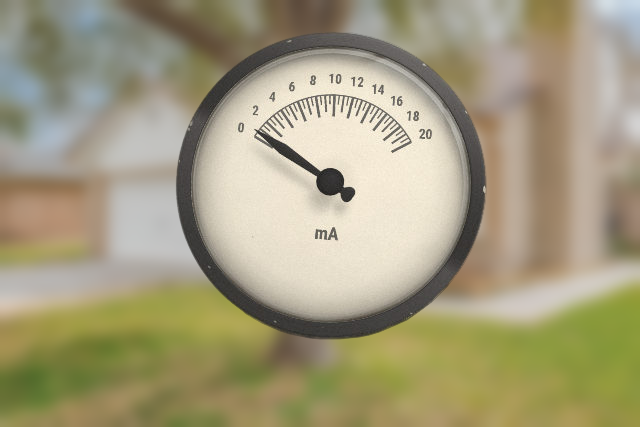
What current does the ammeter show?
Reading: 0.5 mA
